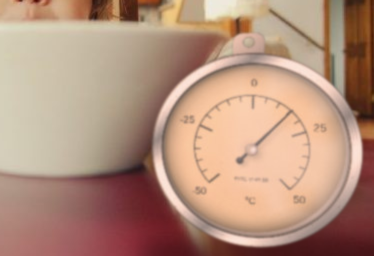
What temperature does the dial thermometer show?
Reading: 15 °C
